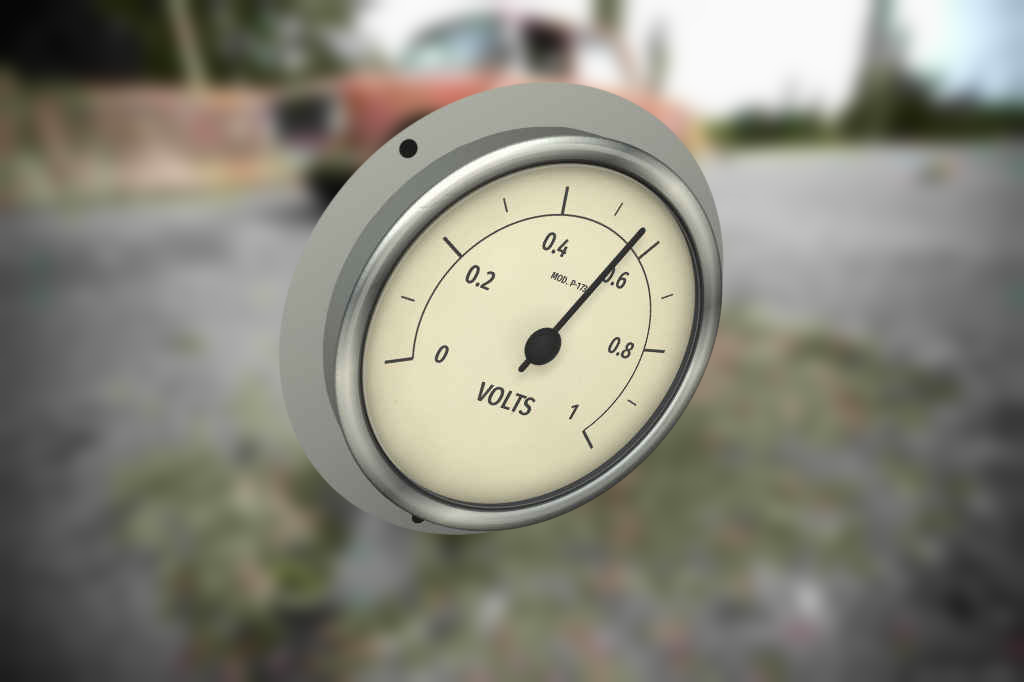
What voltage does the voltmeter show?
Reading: 0.55 V
